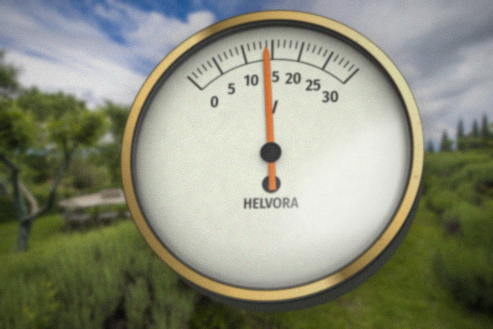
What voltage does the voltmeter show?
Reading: 14 V
